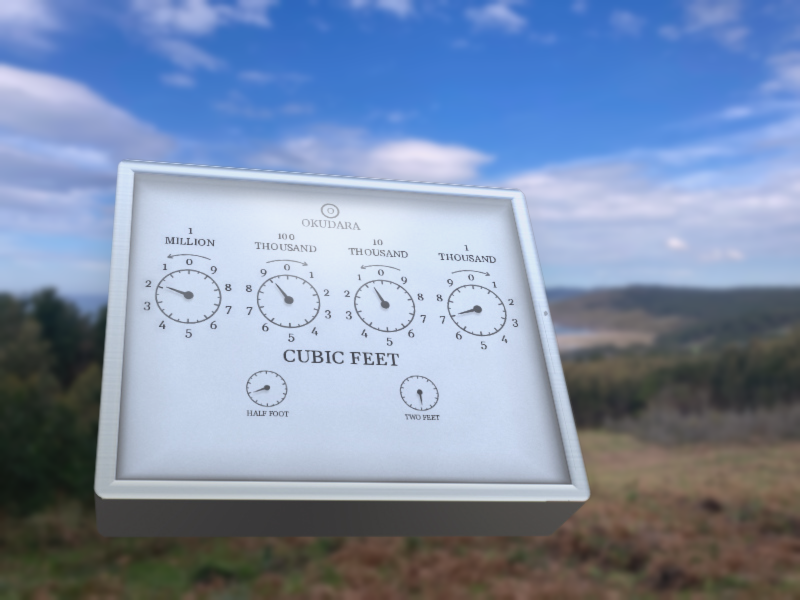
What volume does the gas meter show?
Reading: 190700 ft³
